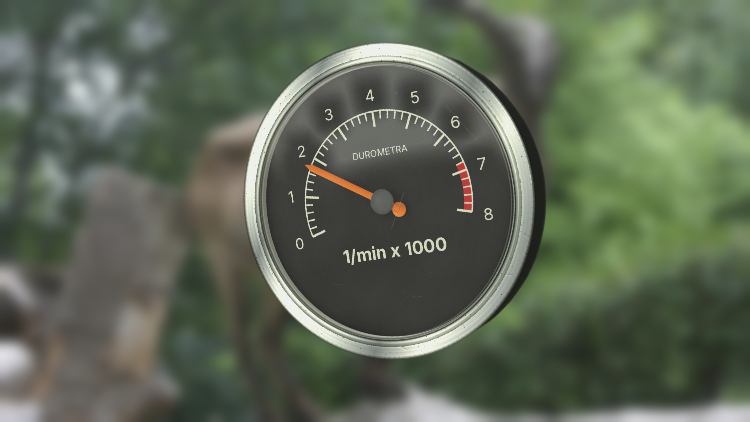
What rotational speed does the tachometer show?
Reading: 1800 rpm
